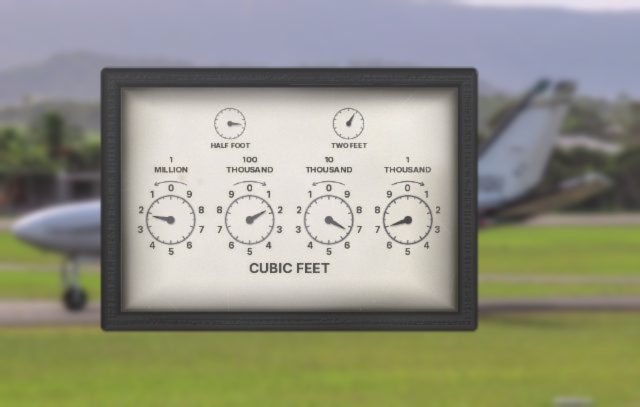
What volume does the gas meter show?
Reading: 216700 ft³
